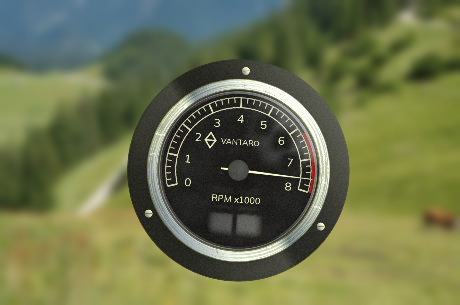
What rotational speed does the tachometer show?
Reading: 7600 rpm
